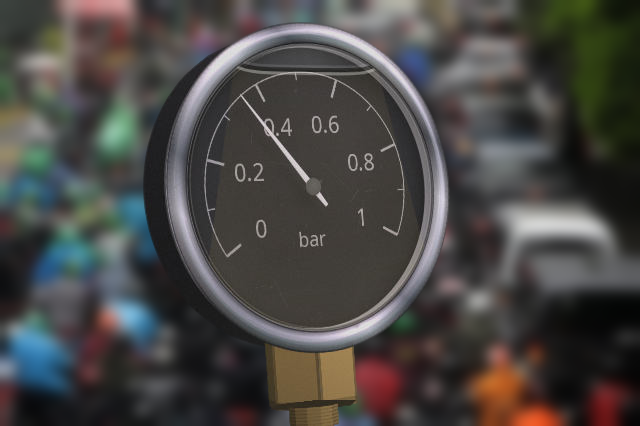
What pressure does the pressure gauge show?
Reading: 0.35 bar
